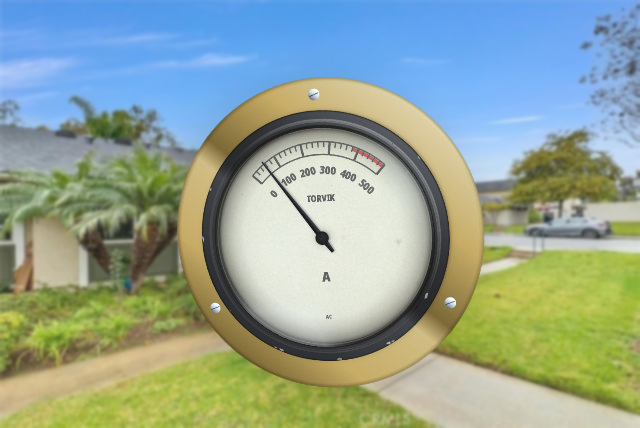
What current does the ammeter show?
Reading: 60 A
